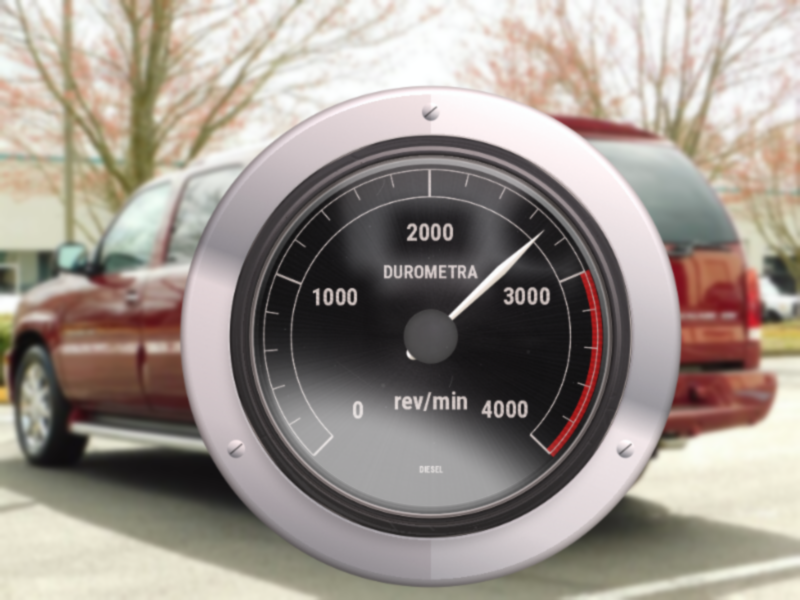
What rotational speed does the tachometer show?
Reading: 2700 rpm
